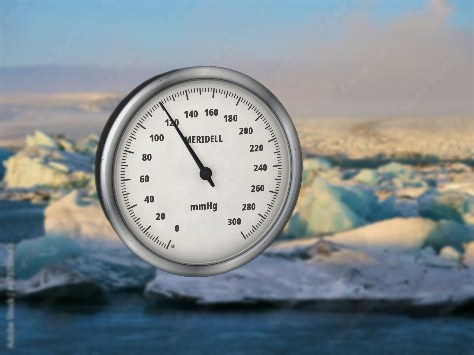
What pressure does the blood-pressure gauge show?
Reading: 120 mmHg
